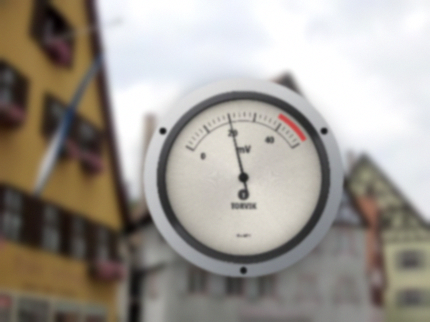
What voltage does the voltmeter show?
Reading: 20 mV
